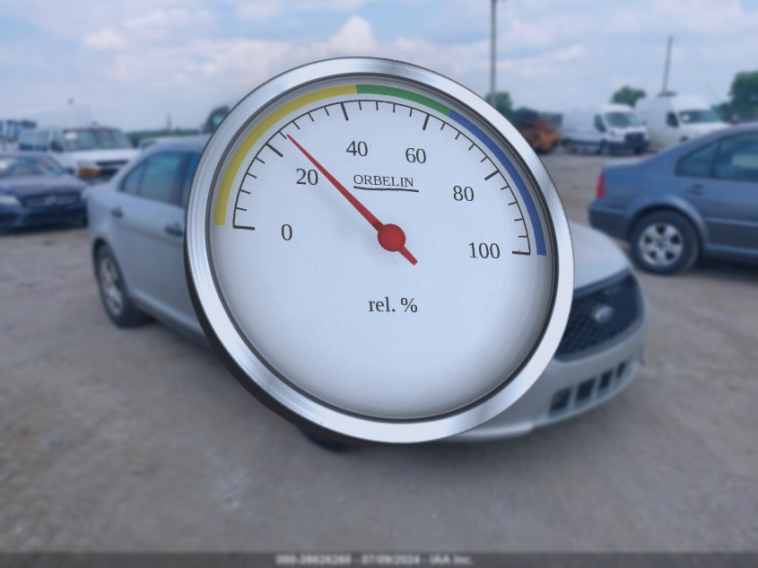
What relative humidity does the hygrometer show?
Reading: 24 %
